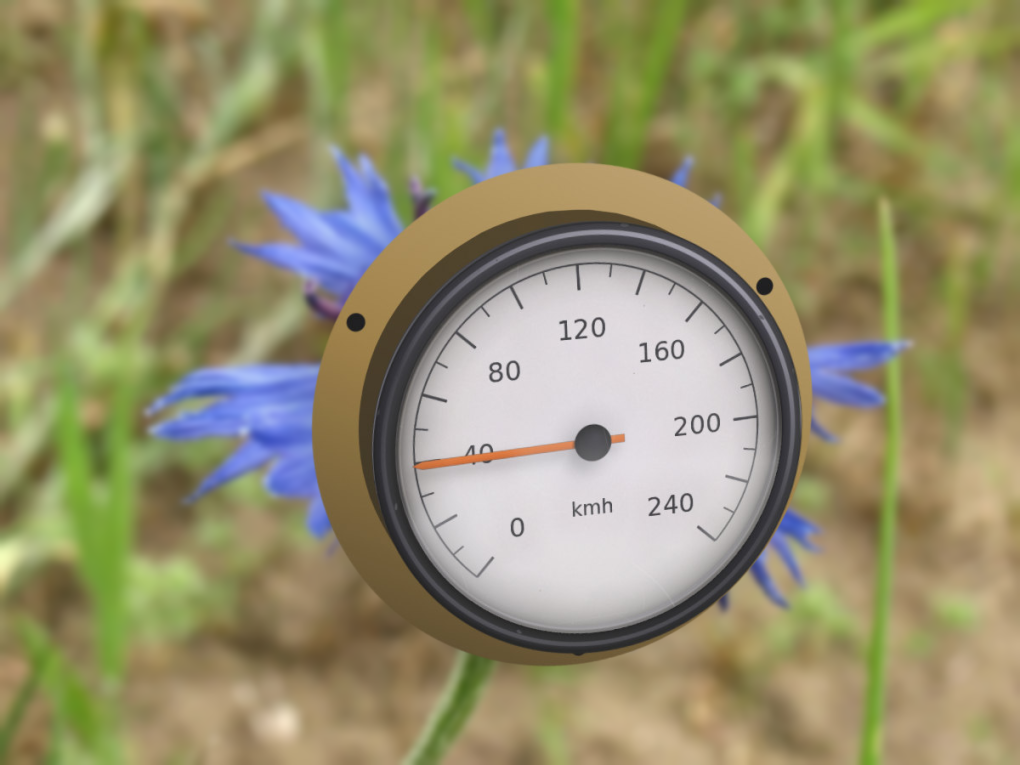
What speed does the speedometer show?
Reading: 40 km/h
